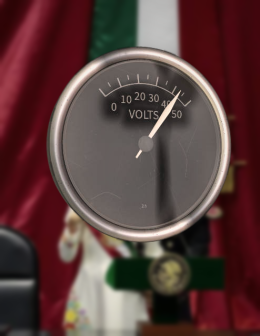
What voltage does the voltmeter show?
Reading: 42.5 V
